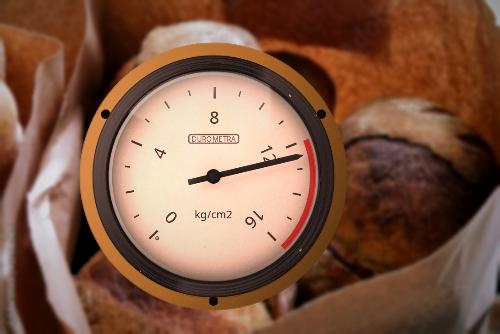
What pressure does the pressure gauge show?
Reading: 12.5 kg/cm²
